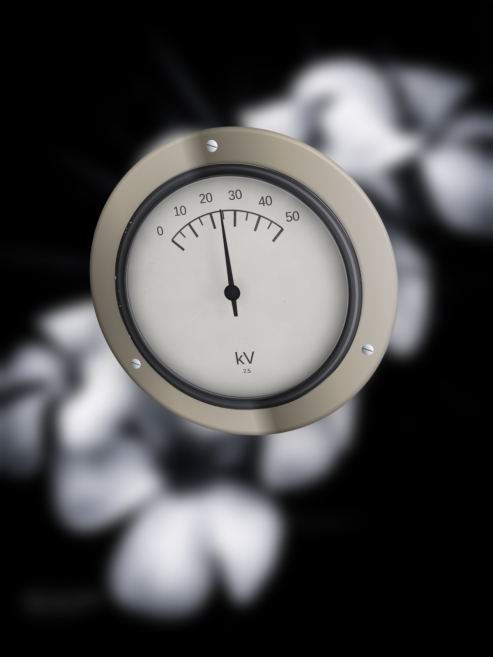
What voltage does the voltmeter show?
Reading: 25 kV
